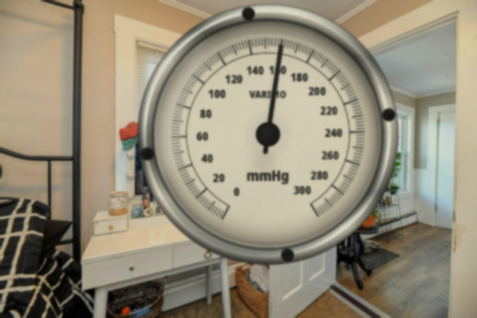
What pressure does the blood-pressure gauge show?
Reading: 160 mmHg
